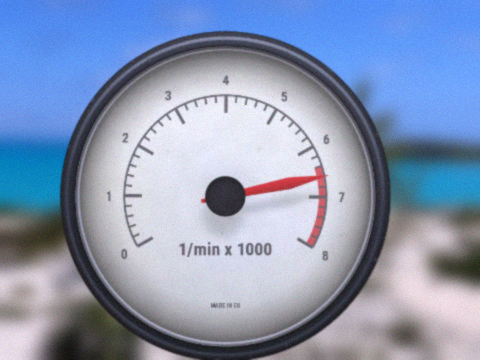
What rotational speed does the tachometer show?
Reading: 6600 rpm
